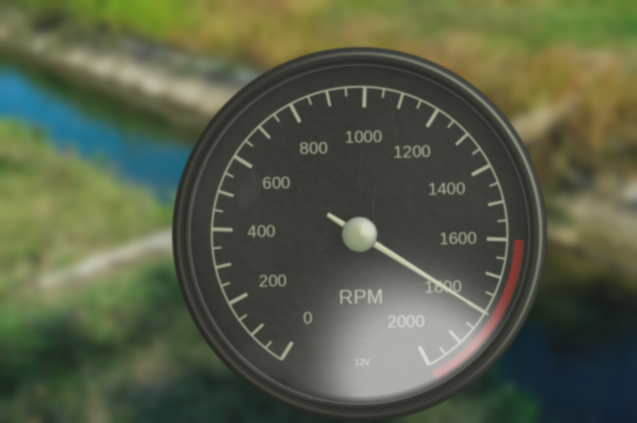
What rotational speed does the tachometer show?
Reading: 1800 rpm
